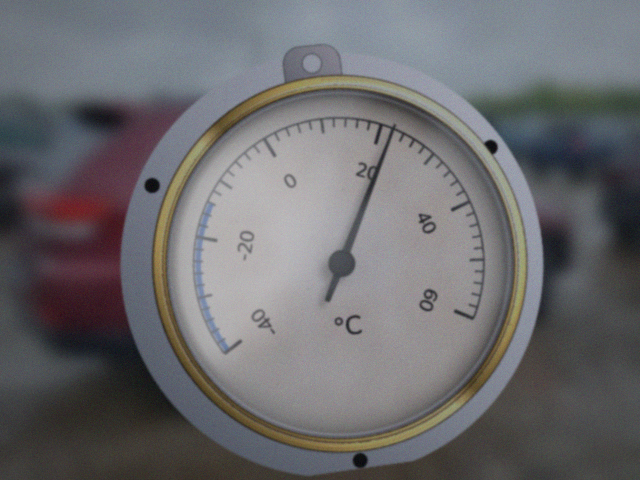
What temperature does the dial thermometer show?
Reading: 22 °C
